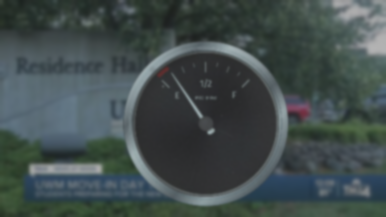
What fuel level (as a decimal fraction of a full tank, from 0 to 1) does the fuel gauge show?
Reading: 0.125
